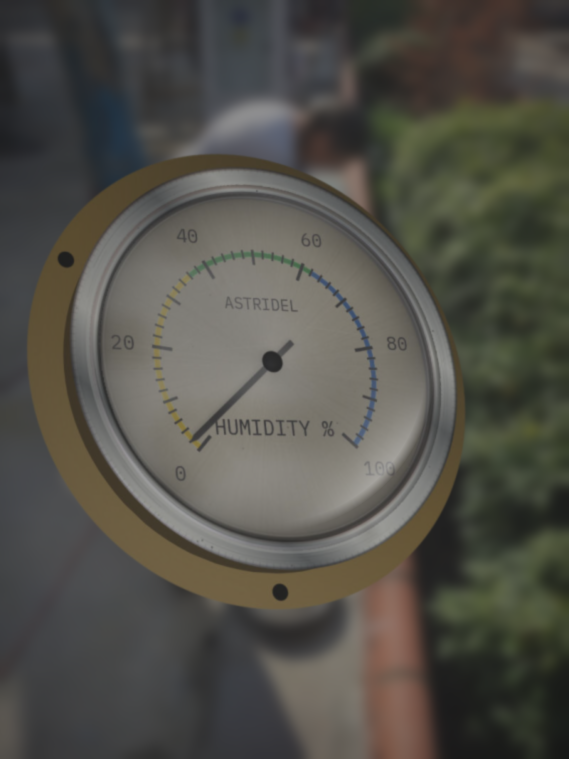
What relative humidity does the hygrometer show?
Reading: 2 %
